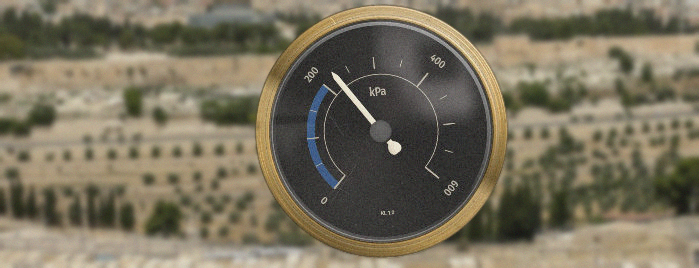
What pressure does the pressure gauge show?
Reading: 225 kPa
